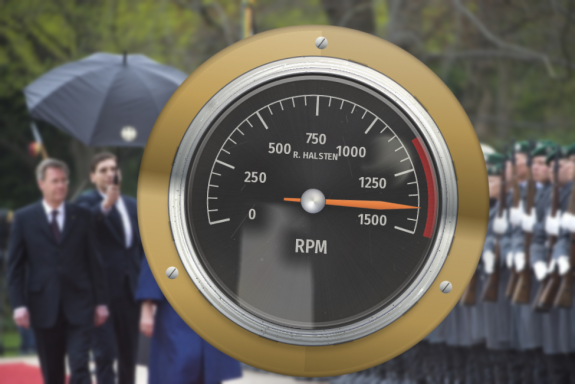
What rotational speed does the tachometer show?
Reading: 1400 rpm
